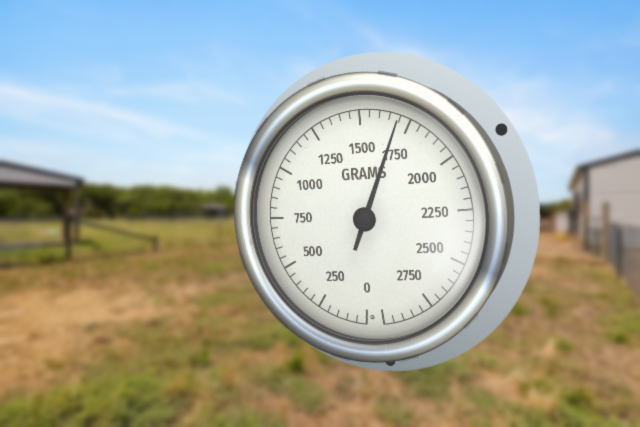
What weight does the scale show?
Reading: 1700 g
